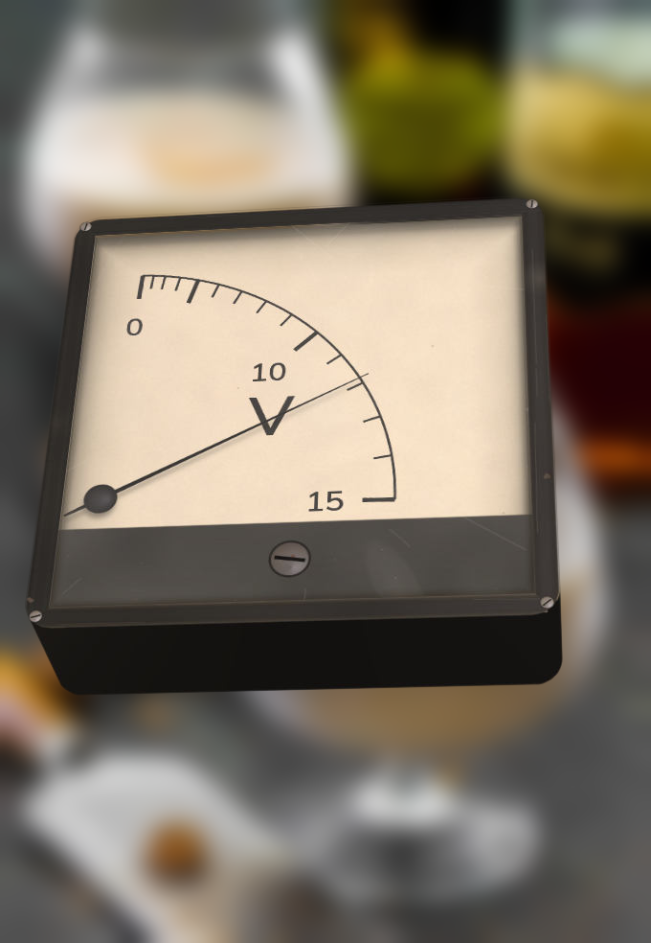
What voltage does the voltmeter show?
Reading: 12 V
